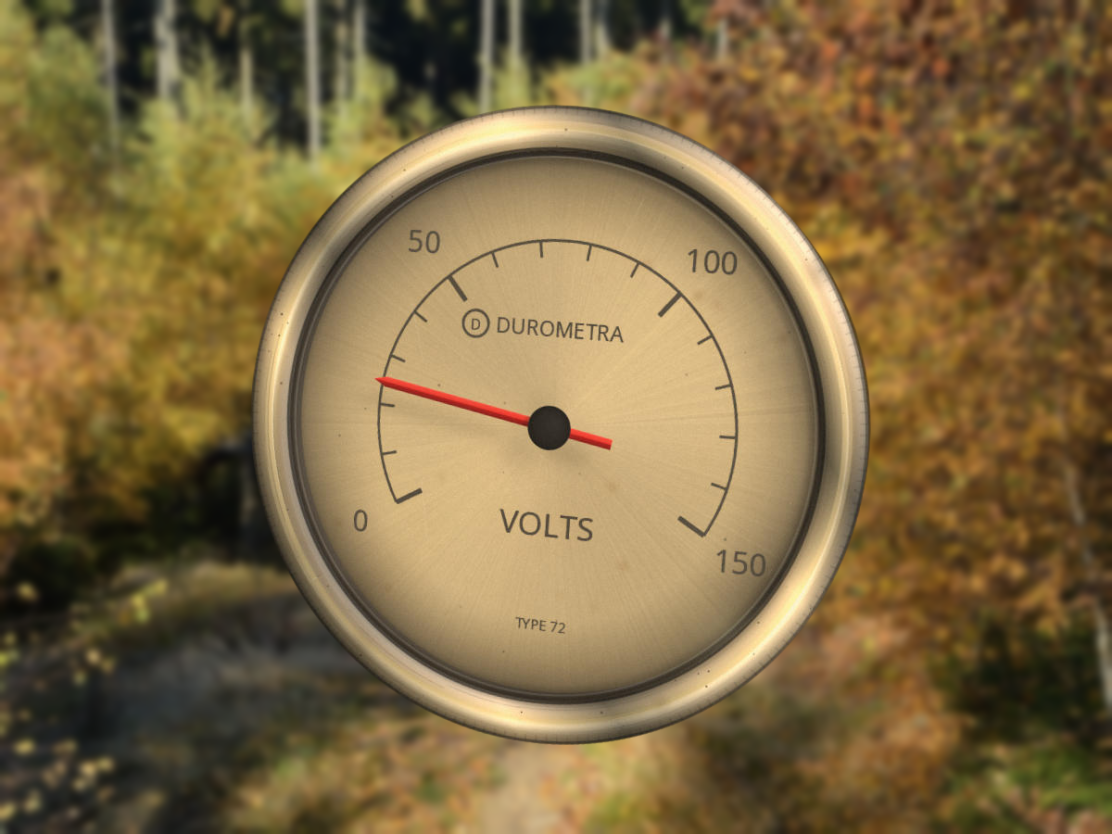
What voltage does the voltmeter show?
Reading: 25 V
